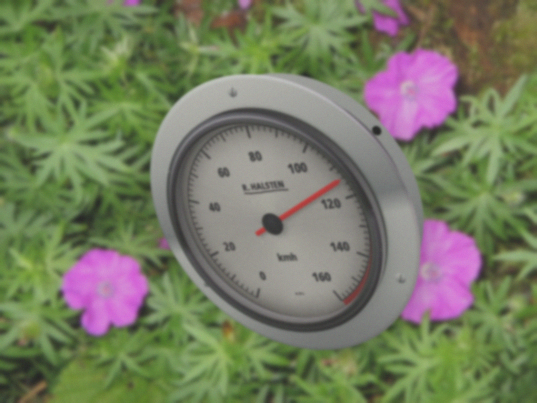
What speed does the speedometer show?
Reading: 114 km/h
